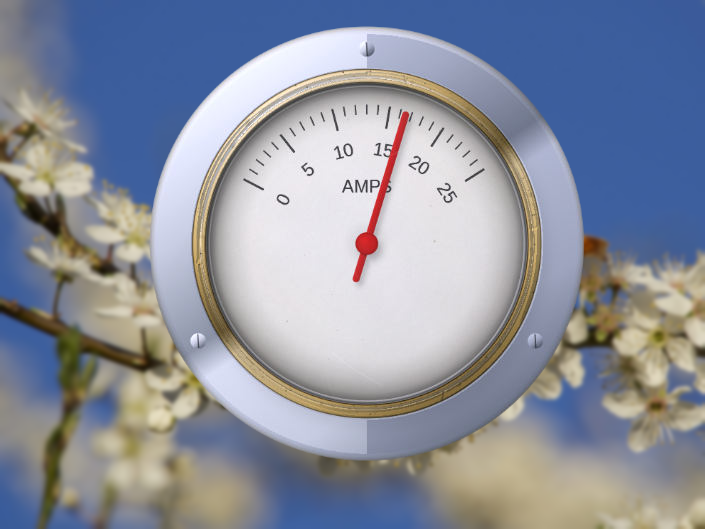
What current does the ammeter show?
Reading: 16.5 A
